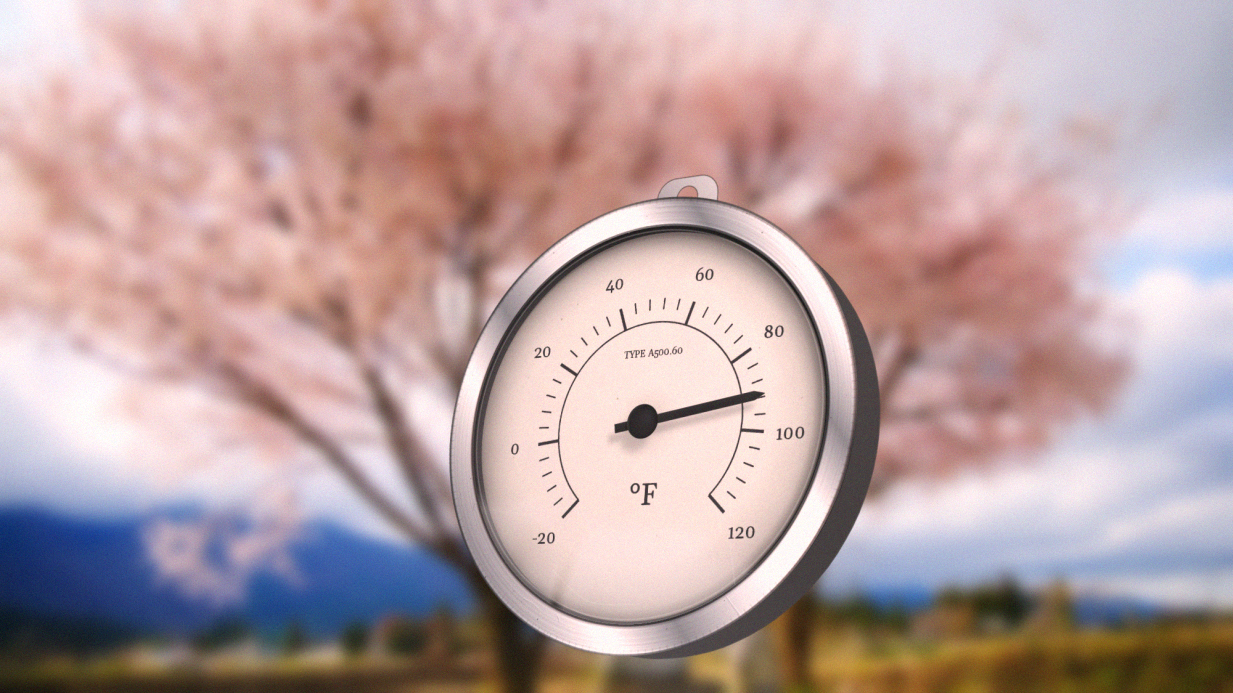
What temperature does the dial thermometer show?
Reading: 92 °F
